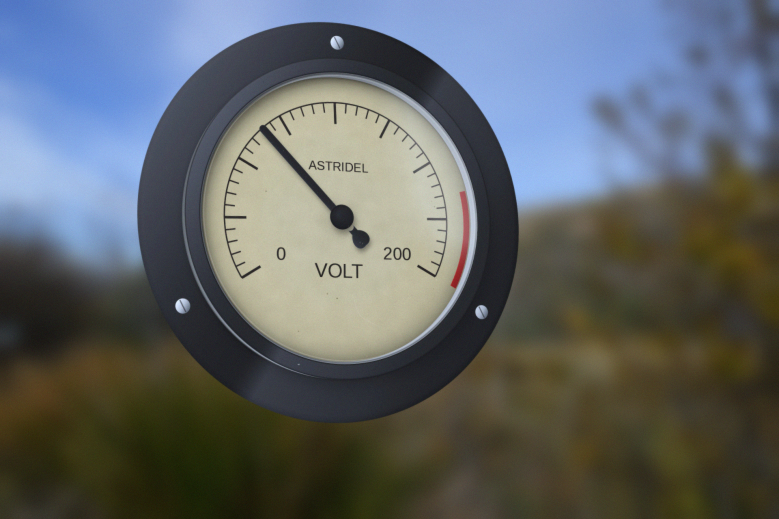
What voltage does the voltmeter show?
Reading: 65 V
